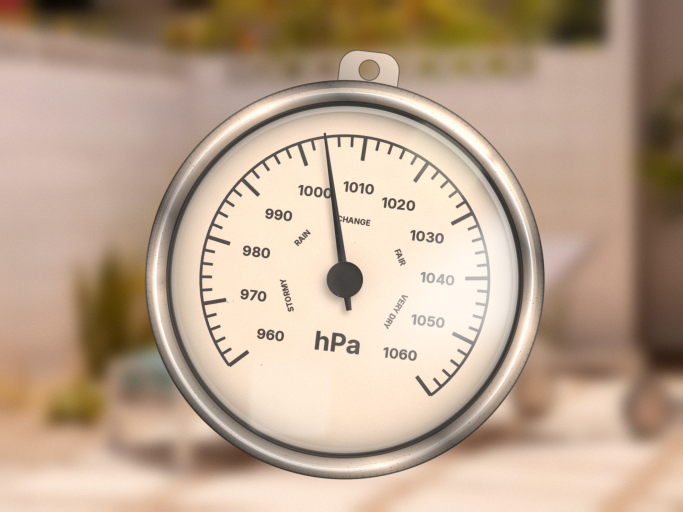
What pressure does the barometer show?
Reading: 1004 hPa
